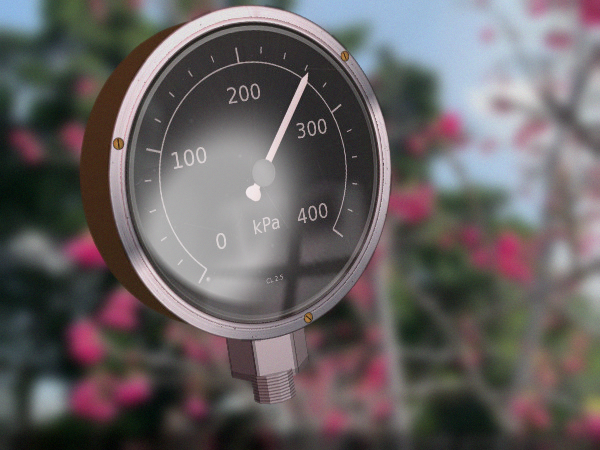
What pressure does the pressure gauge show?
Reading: 260 kPa
